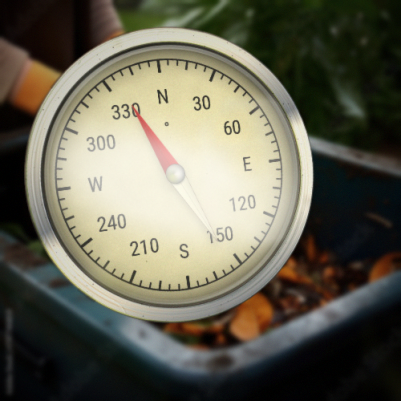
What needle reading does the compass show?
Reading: 335 °
